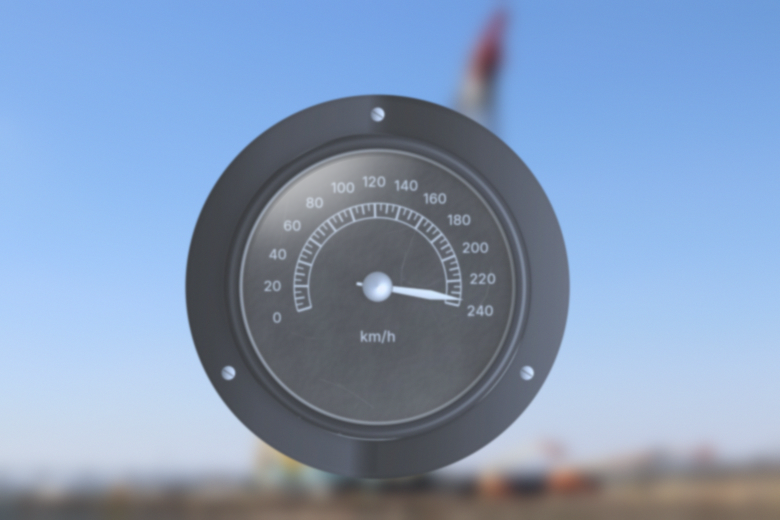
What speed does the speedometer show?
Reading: 235 km/h
